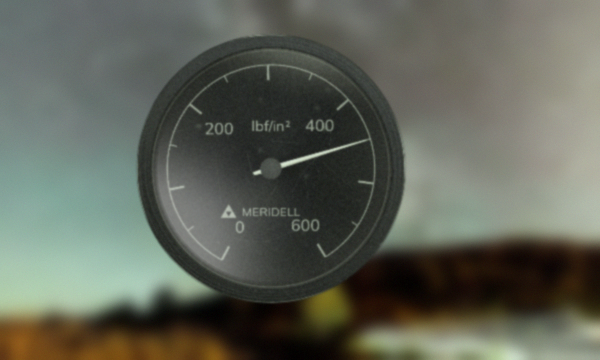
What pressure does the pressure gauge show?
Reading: 450 psi
